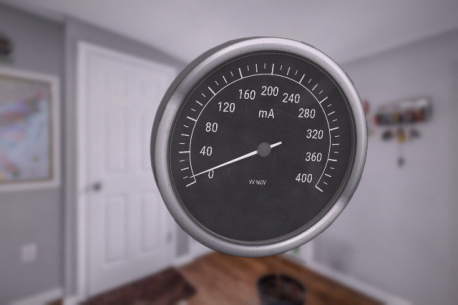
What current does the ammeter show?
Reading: 10 mA
